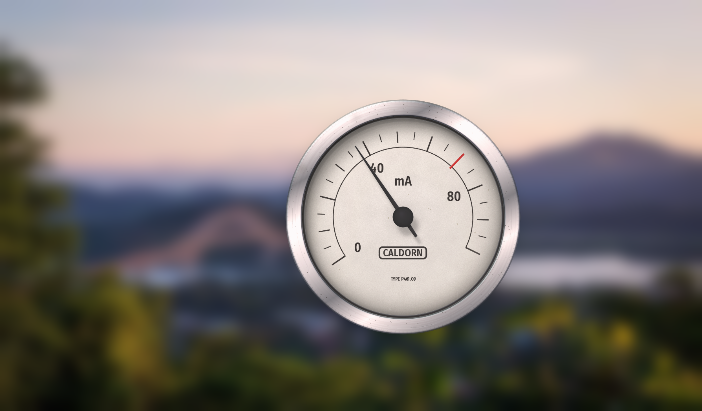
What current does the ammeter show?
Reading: 37.5 mA
